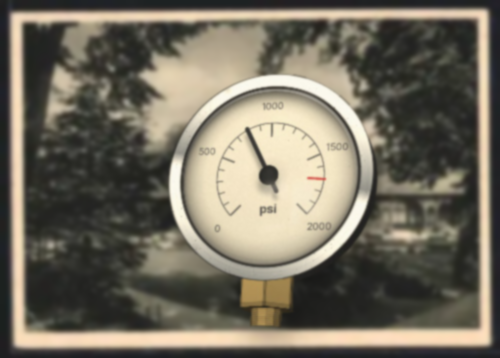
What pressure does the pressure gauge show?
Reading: 800 psi
